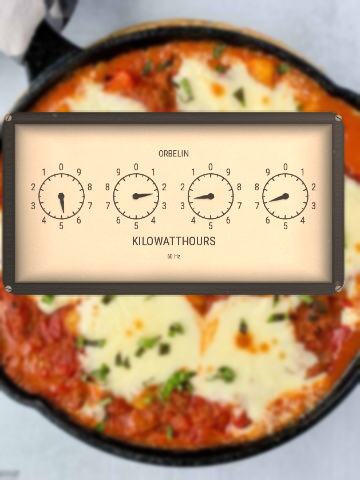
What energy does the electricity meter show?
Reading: 5227 kWh
